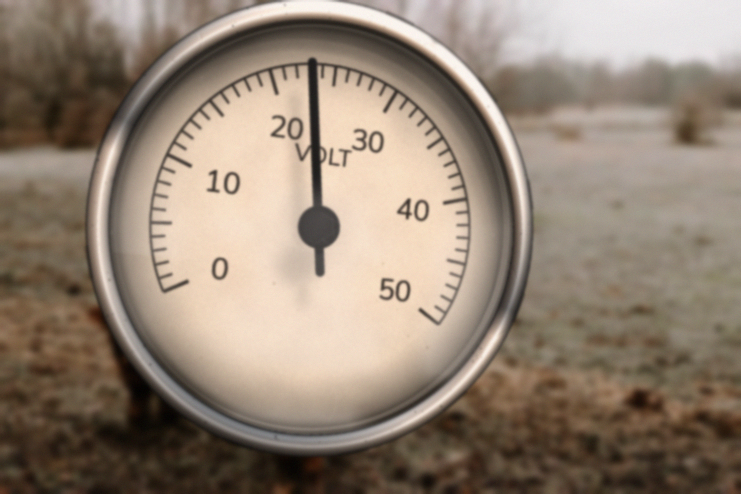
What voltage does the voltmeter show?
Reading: 23 V
